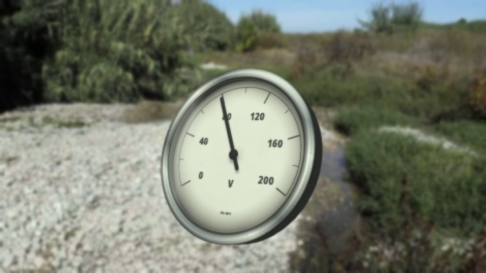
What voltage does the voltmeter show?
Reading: 80 V
